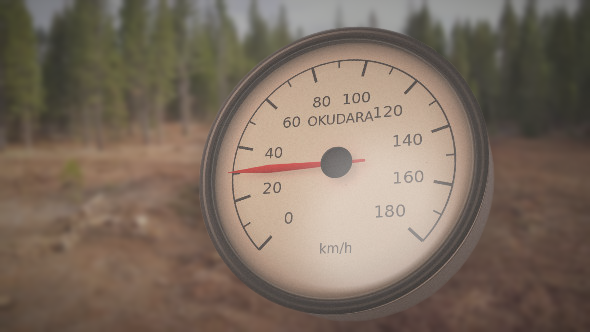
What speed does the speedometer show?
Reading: 30 km/h
